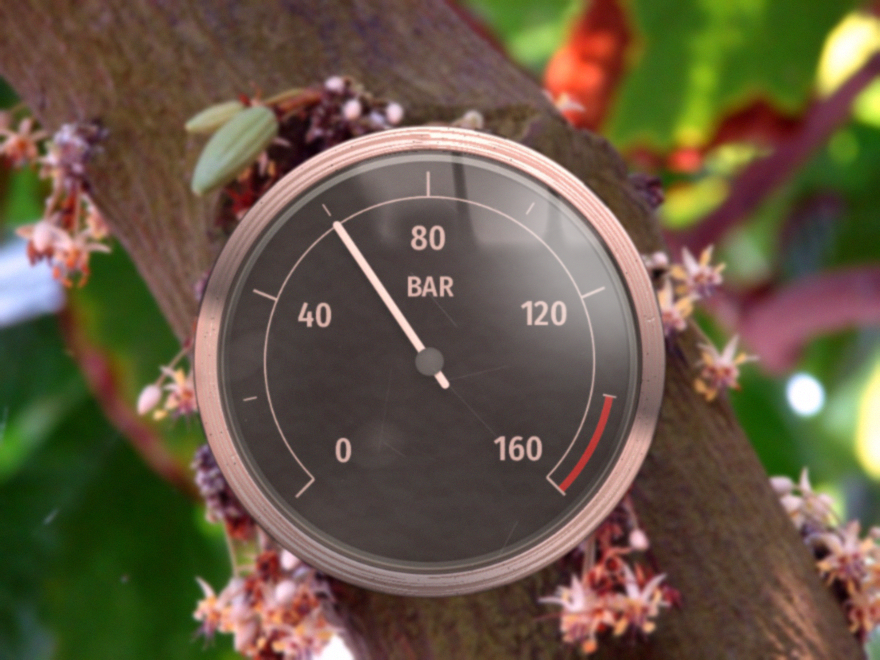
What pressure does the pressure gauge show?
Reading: 60 bar
